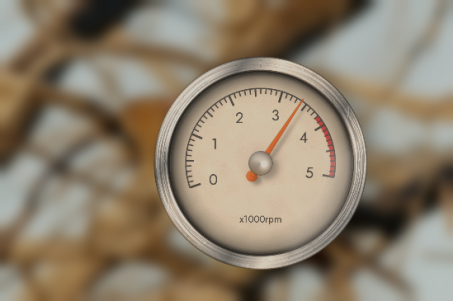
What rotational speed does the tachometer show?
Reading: 3400 rpm
